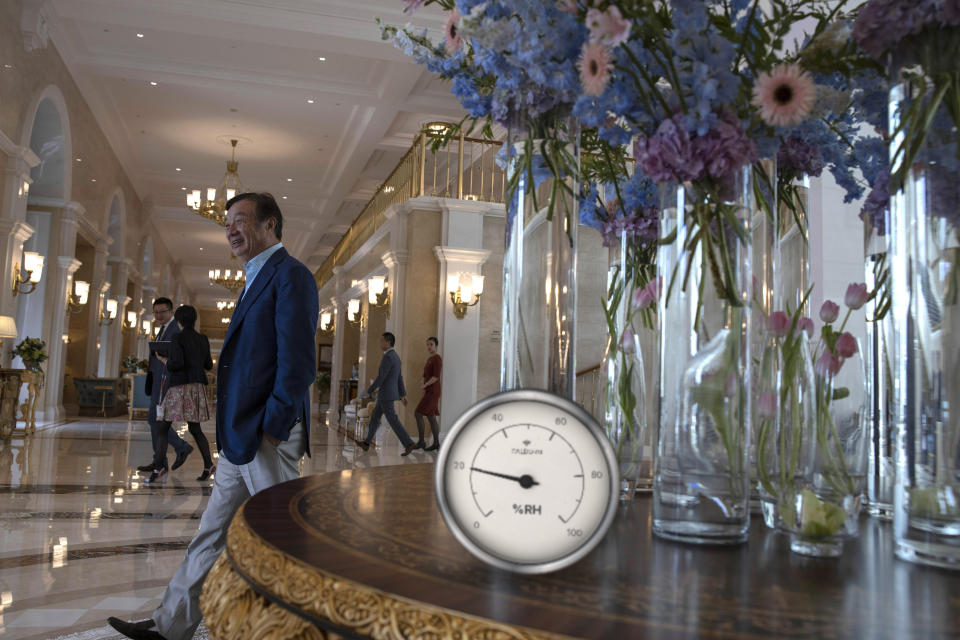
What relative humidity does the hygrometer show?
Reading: 20 %
